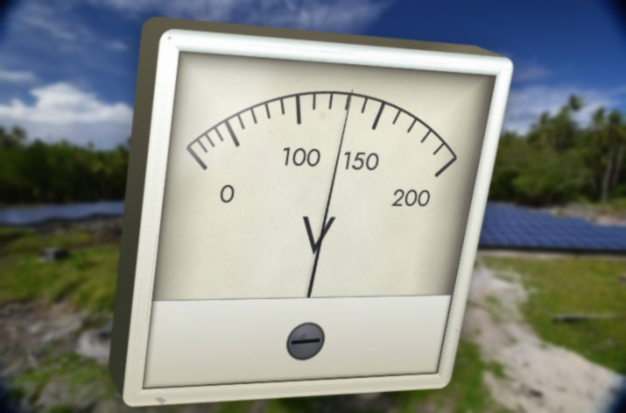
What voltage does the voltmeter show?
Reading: 130 V
